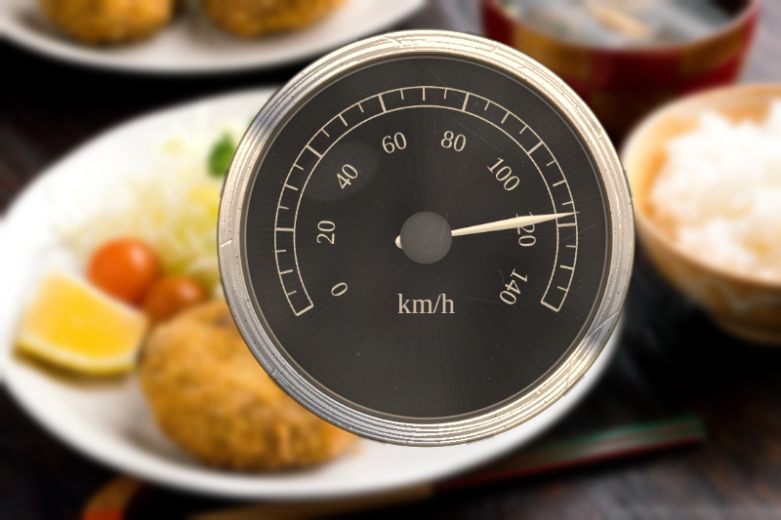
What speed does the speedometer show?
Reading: 117.5 km/h
